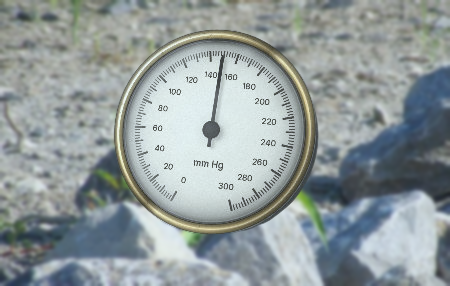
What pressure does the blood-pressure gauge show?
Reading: 150 mmHg
